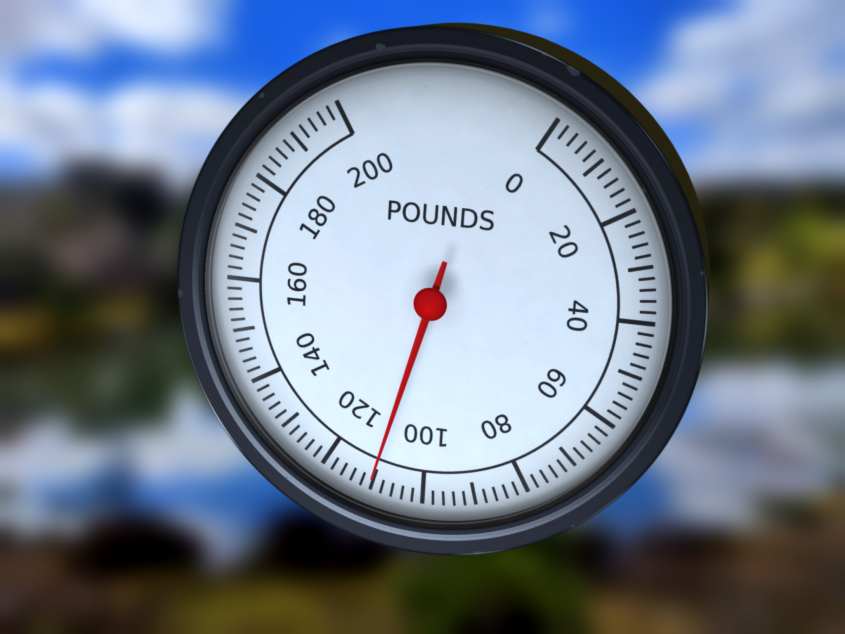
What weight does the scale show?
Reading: 110 lb
